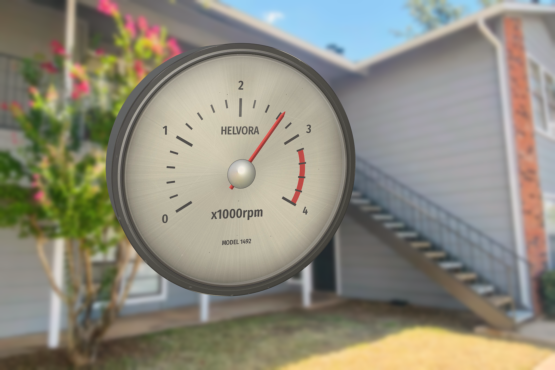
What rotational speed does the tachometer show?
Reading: 2600 rpm
